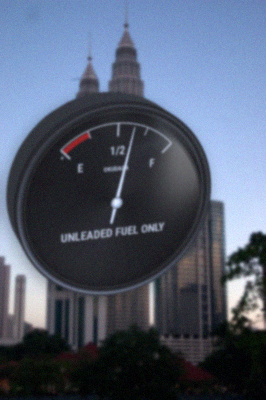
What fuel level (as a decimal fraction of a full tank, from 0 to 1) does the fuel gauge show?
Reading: 0.625
